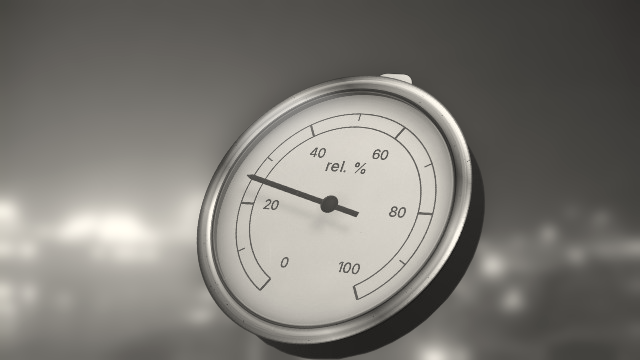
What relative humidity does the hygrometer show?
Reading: 25 %
